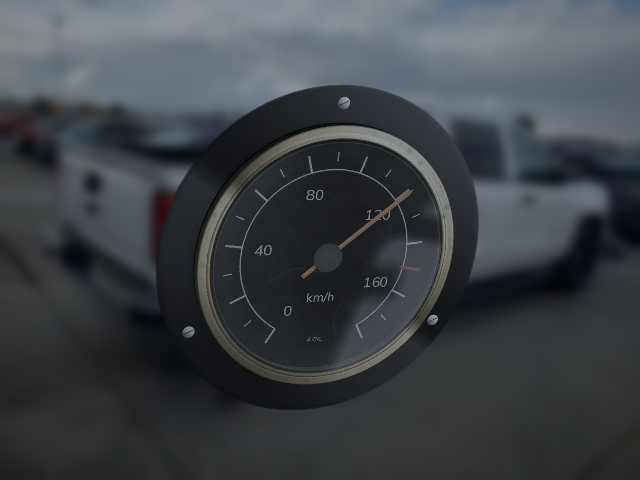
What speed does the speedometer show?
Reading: 120 km/h
